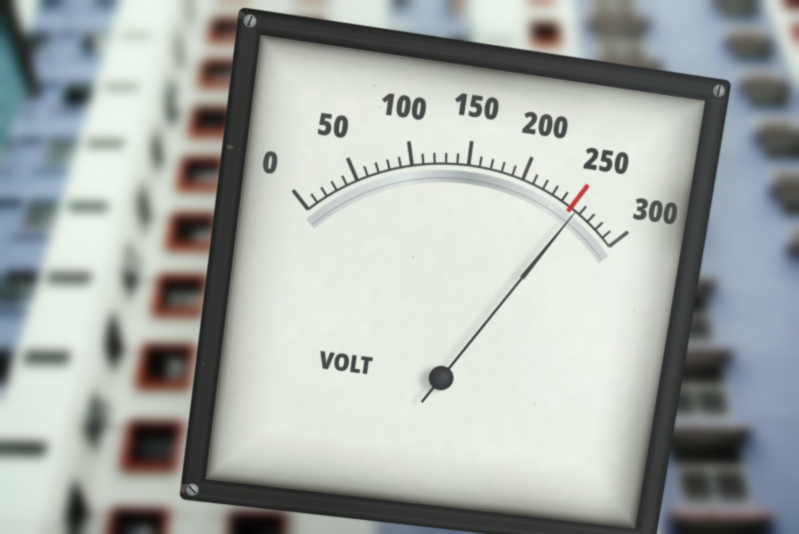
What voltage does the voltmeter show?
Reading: 255 V
